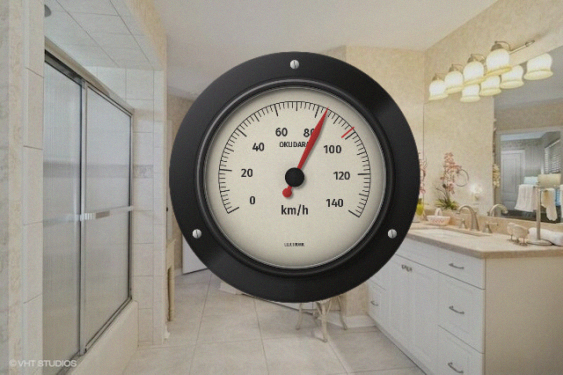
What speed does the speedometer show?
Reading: 84 km/h
